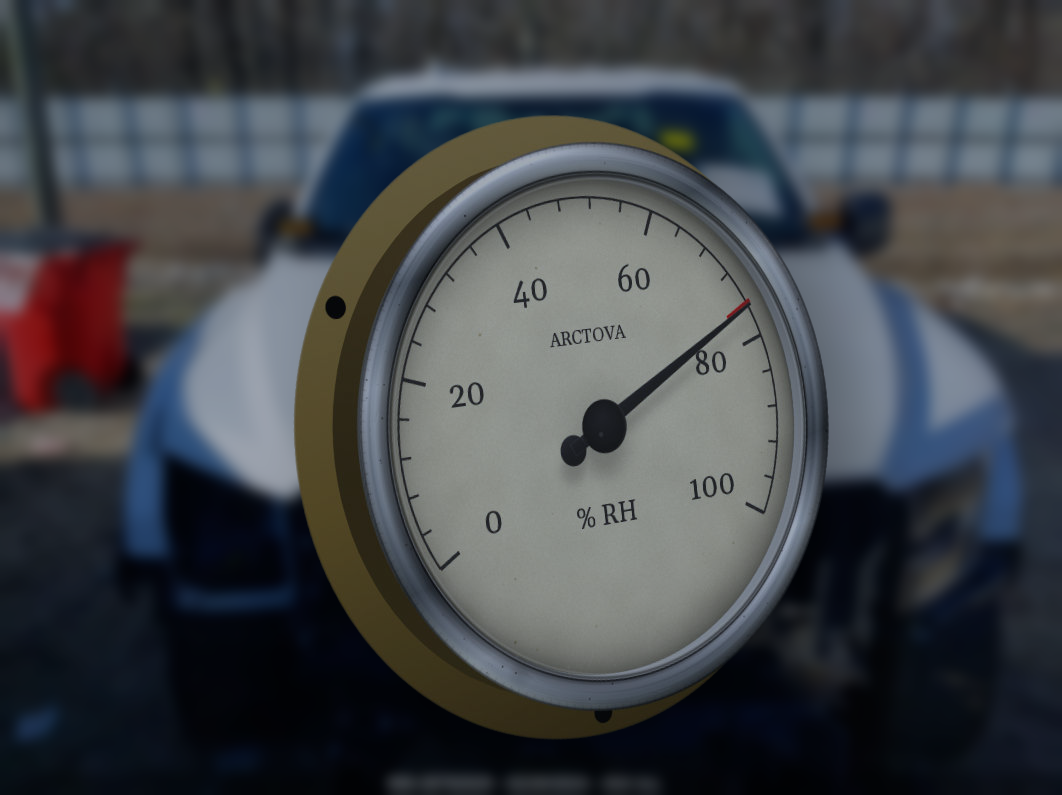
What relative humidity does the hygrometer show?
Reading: 76 %
